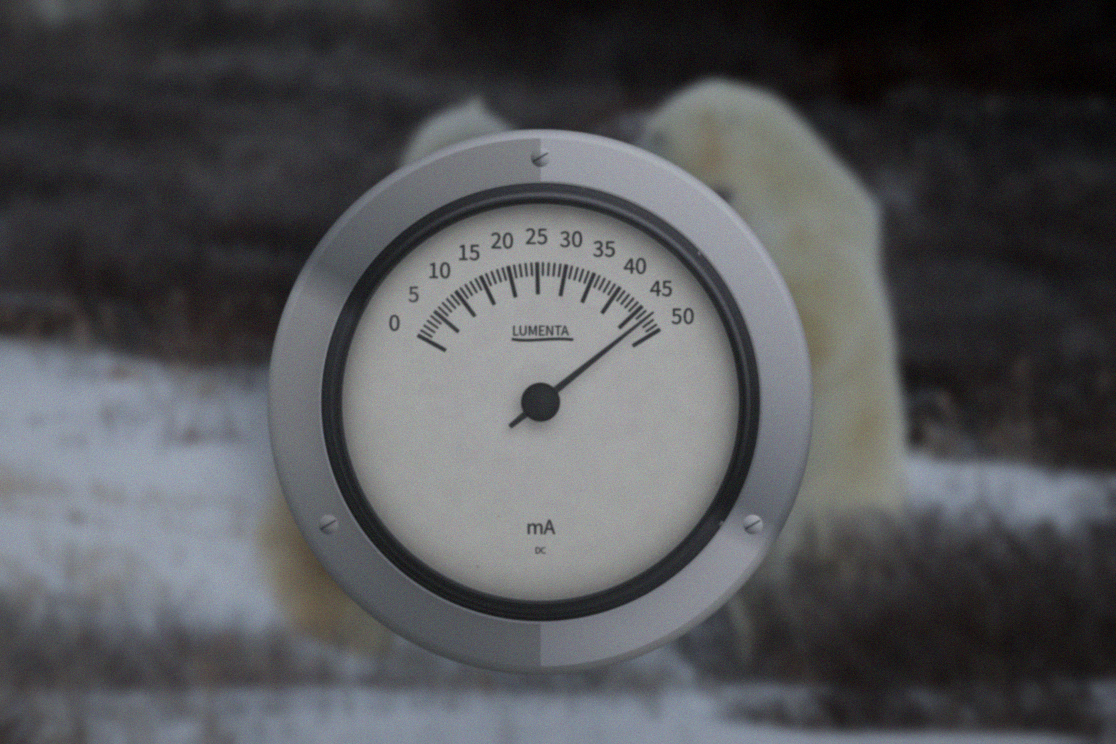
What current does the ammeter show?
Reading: 47 mA
